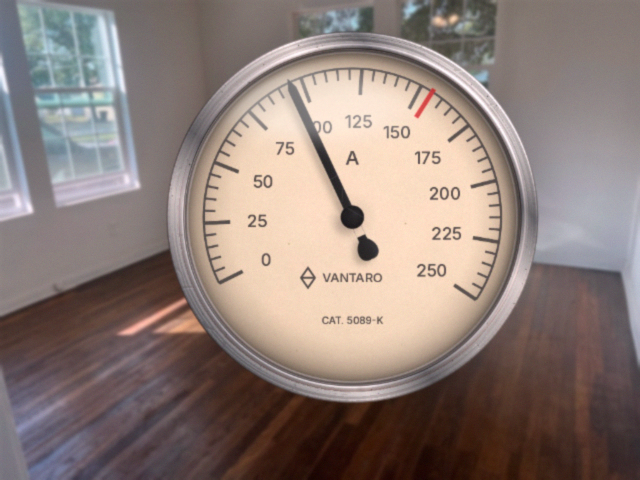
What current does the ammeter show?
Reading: 95 A
